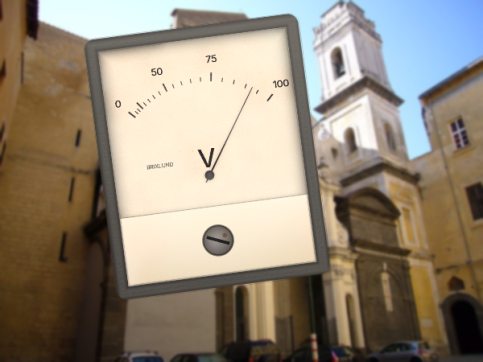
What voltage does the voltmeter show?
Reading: 92.5 V
